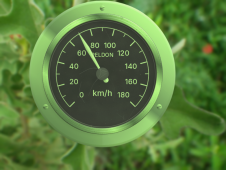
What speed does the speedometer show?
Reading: 70 km/h
